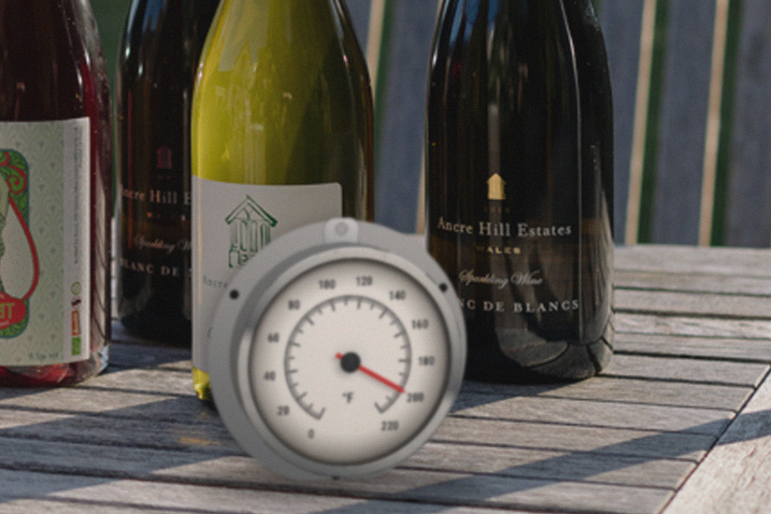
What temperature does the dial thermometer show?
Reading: 200 °F
